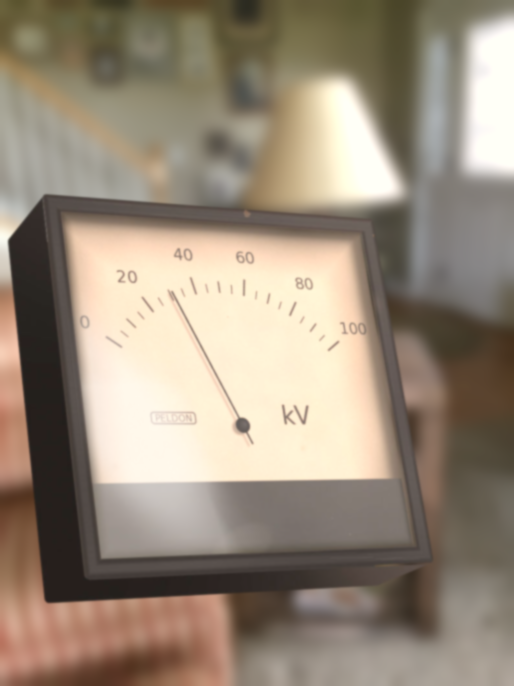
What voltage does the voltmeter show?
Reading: 30 kV
